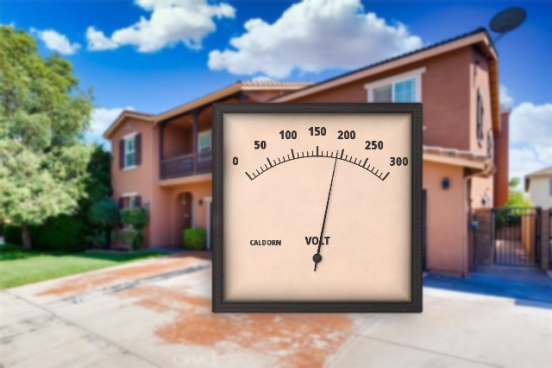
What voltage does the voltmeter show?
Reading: 190 V
